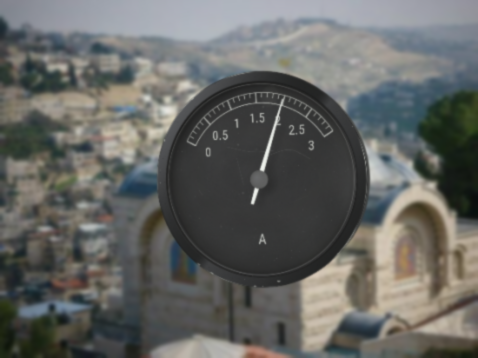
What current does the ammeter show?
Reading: 2 A
